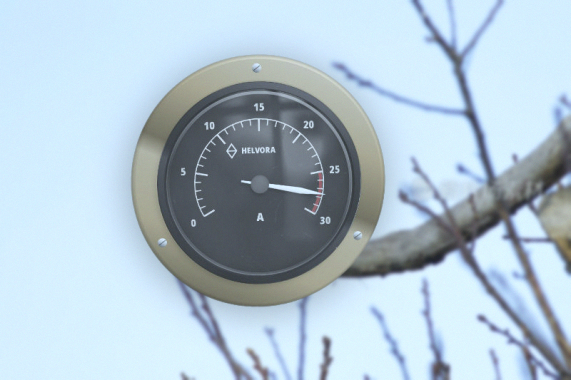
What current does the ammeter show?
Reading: 27.5 A
